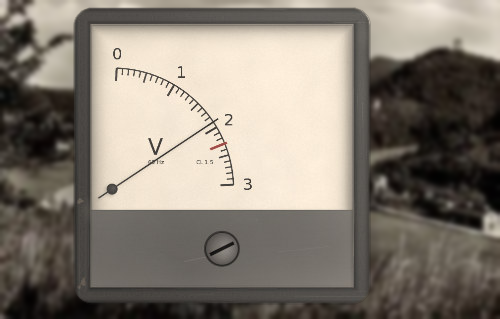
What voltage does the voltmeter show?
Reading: 1.9 V
